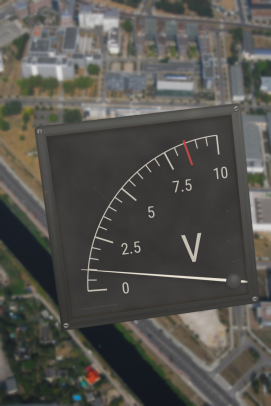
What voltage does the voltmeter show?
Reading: 1 V
